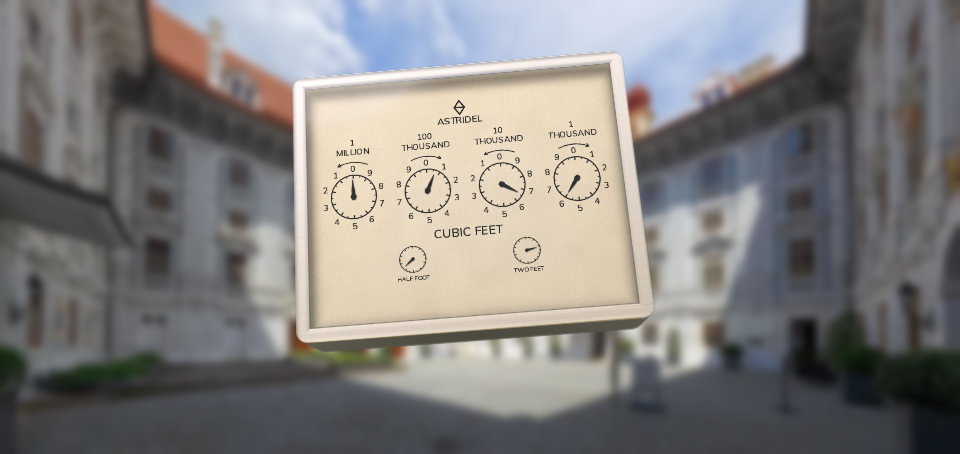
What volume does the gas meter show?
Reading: 6600 ft³
